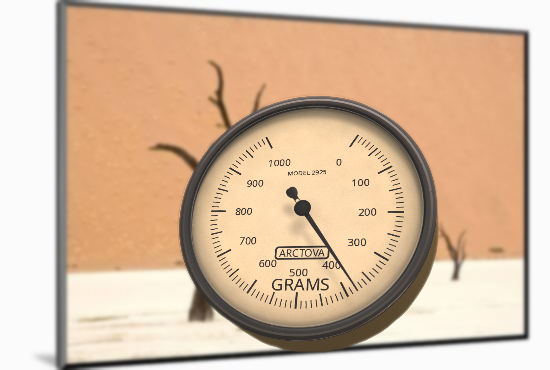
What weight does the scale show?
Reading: 380 g
